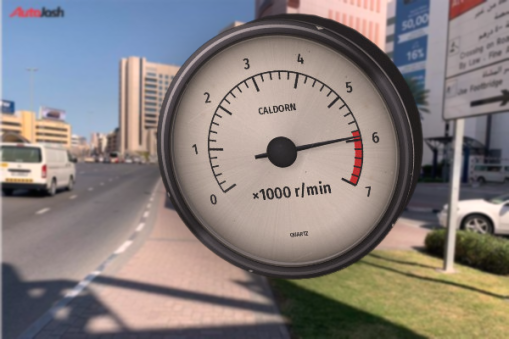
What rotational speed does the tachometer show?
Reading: 5900 rpm
